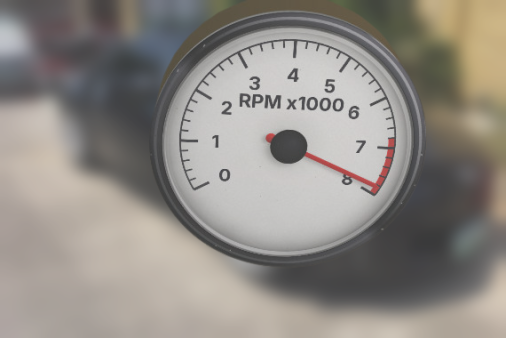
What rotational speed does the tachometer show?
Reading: 7800 rpm
